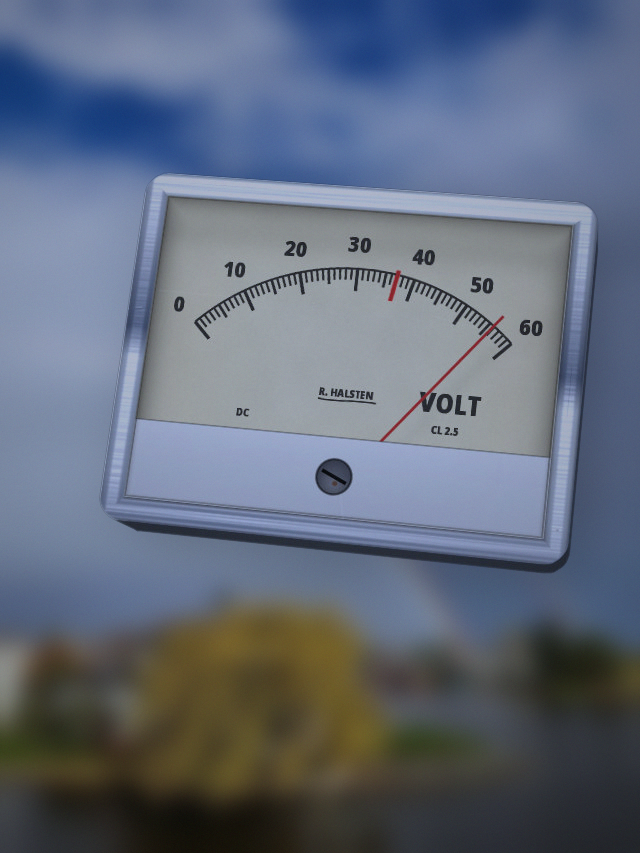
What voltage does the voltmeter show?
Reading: 56 V
